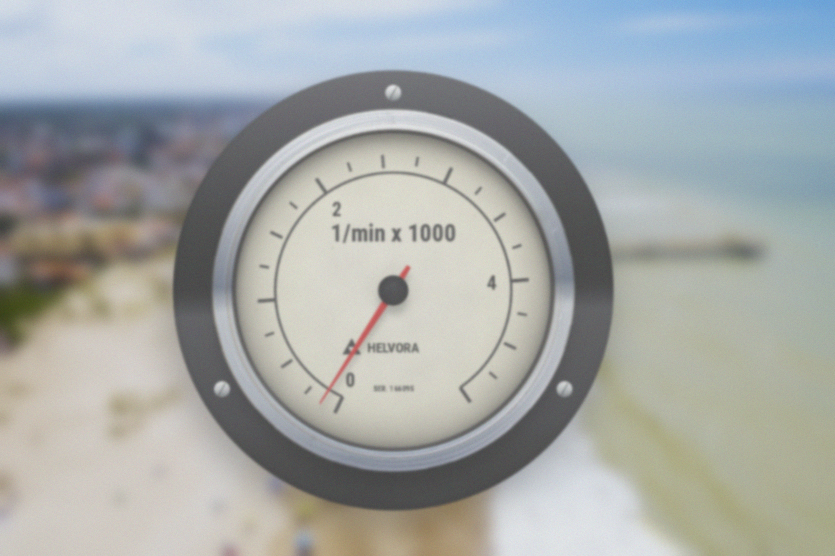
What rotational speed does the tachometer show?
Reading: 125 rpm
